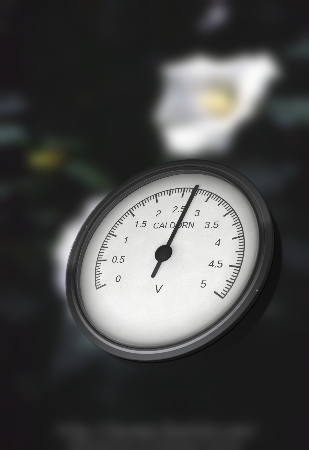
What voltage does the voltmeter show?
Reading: 2.75 V
